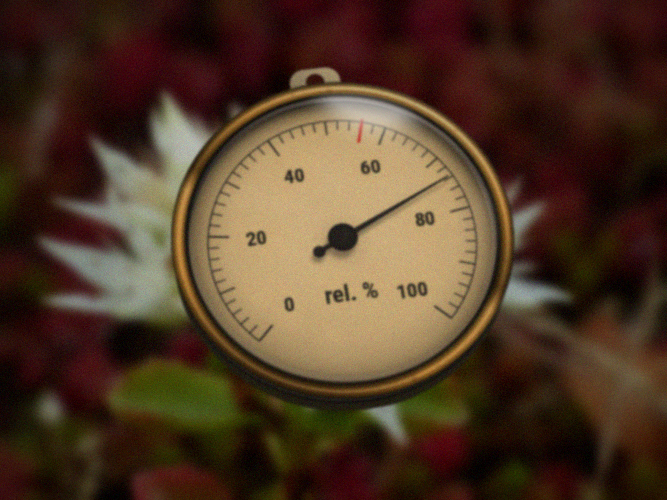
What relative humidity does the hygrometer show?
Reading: 74 %
